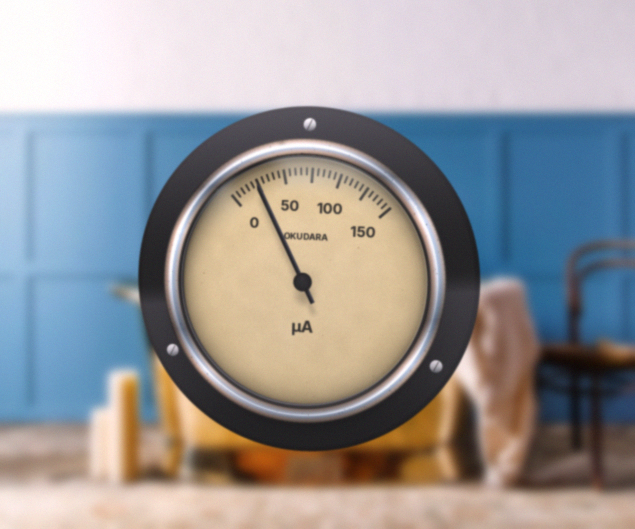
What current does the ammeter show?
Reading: 25 µA
